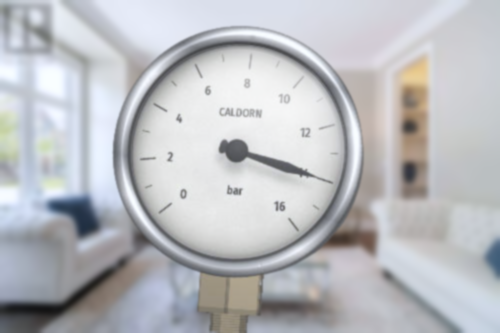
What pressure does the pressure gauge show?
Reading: 14 bar
